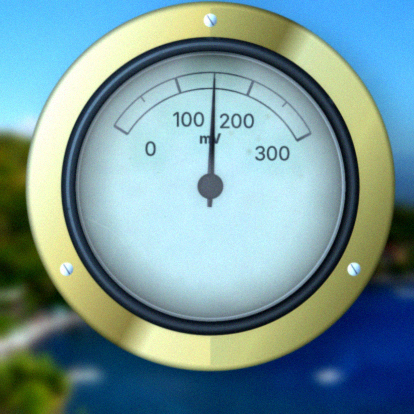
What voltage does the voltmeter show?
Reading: 150 mV
